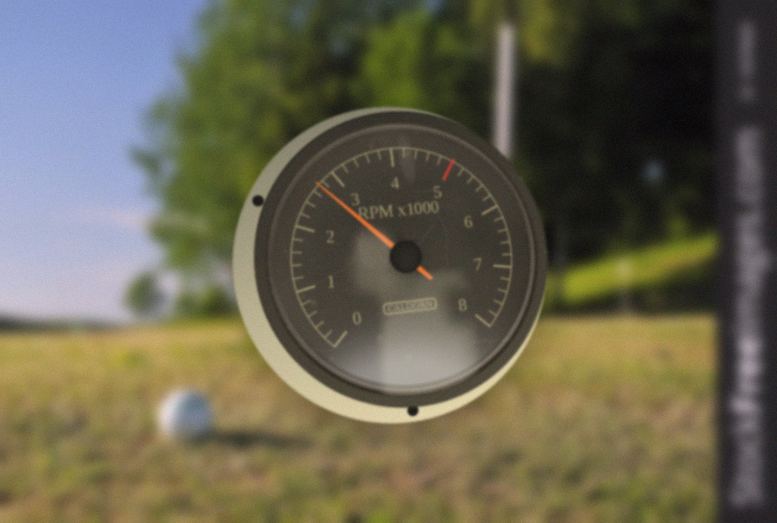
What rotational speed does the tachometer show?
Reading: 2700 rpm
